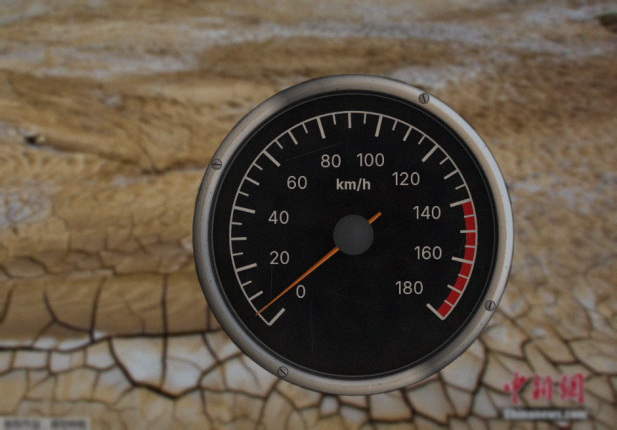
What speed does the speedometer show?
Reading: 5 km/h
